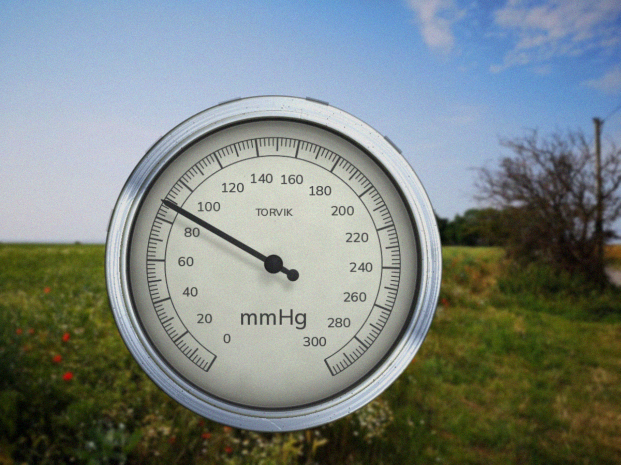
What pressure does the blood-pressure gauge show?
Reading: 88 mmHg
